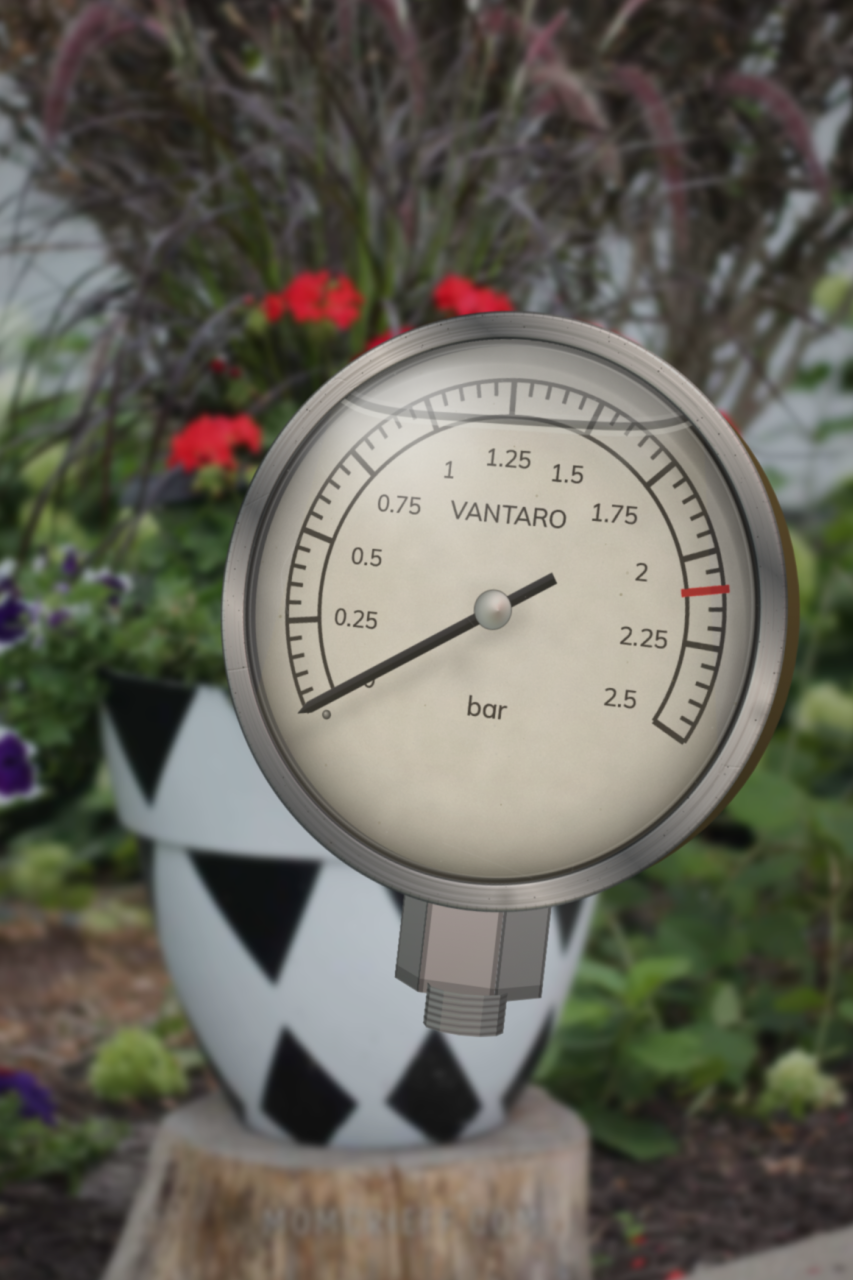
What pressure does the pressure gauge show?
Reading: 0 bar
